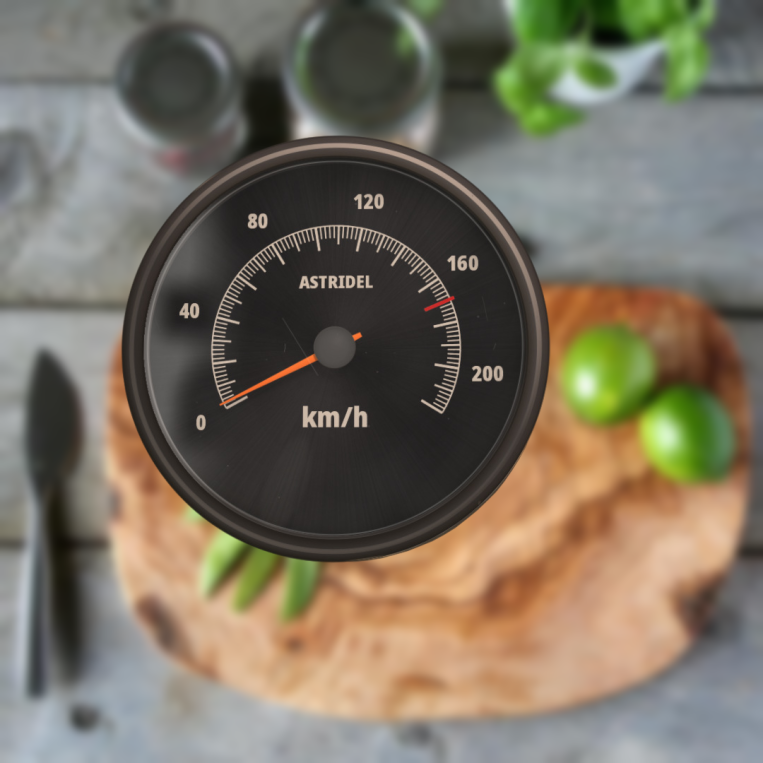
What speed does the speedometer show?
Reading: 2 km/h
